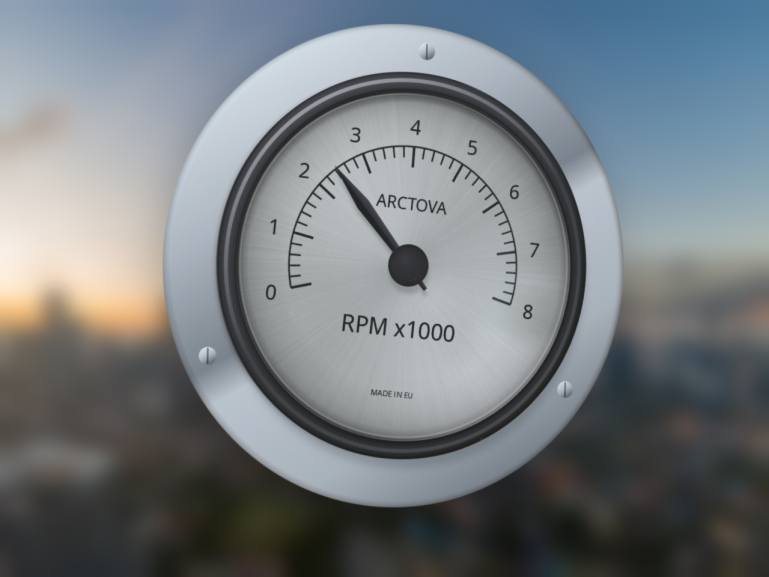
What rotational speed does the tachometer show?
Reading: 2400 rpm
